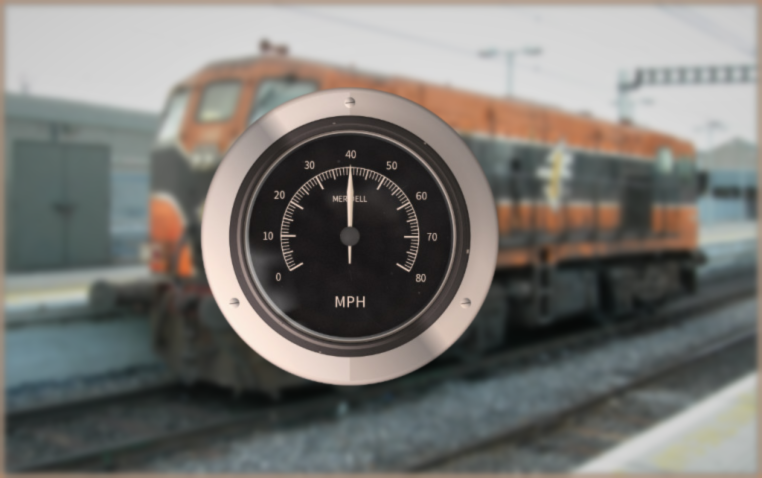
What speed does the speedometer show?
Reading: 40 mph
